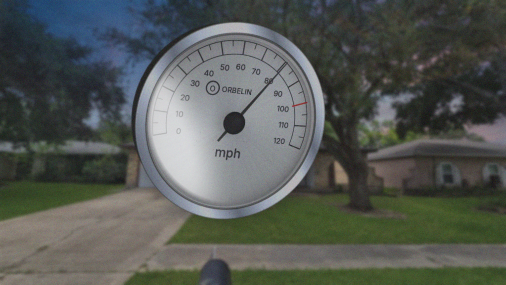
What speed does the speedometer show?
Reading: 80 mph
